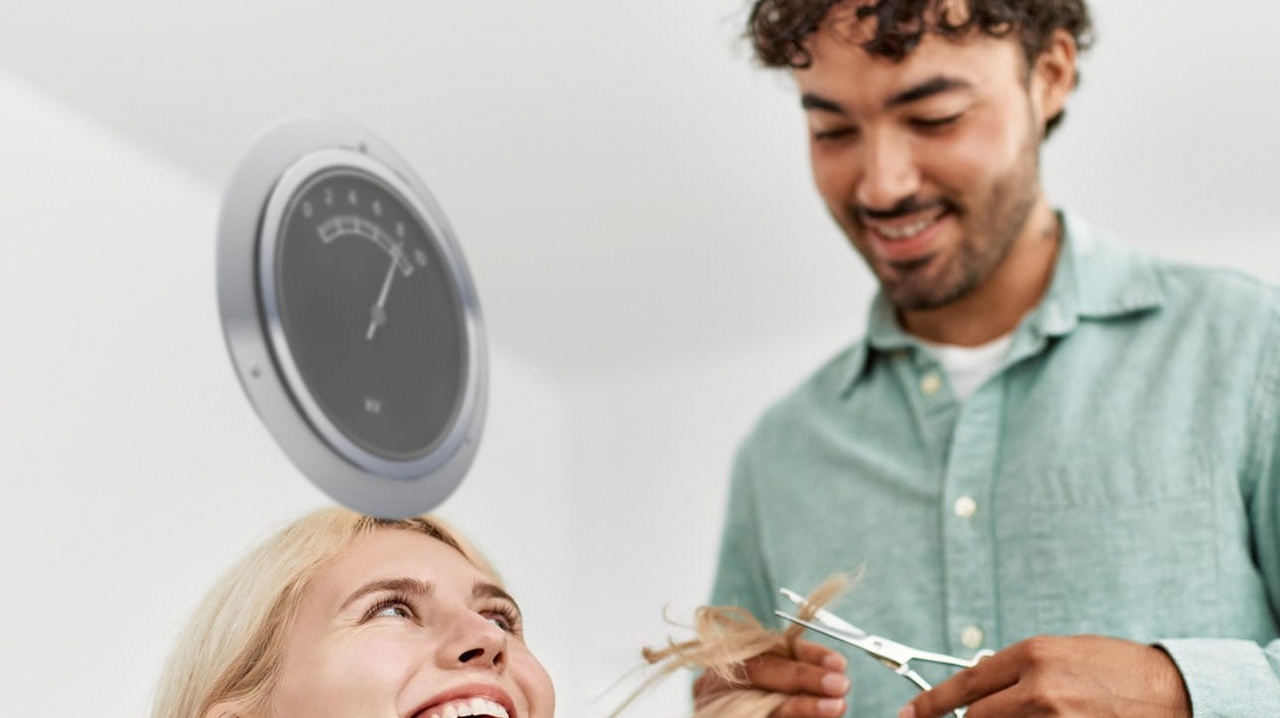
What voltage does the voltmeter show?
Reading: 8 kV
